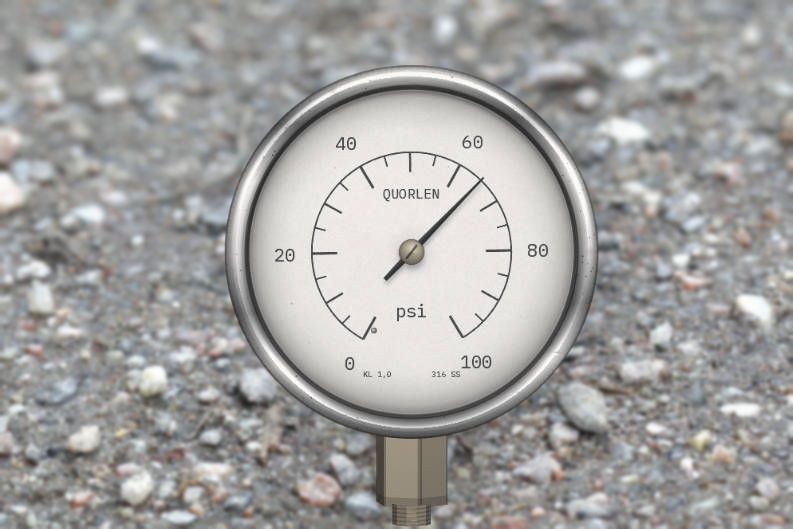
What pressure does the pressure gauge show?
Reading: 65 psi
